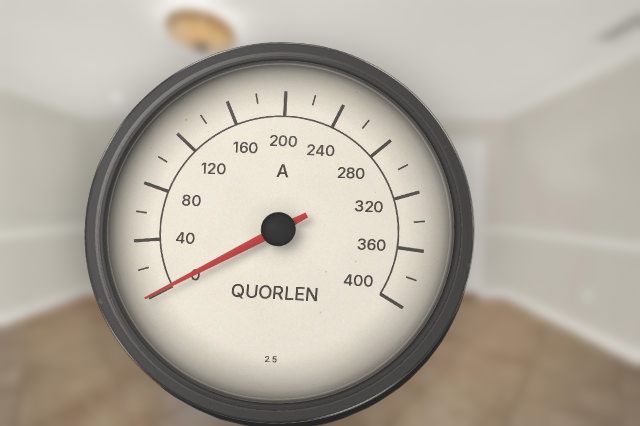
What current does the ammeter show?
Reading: 0 A
